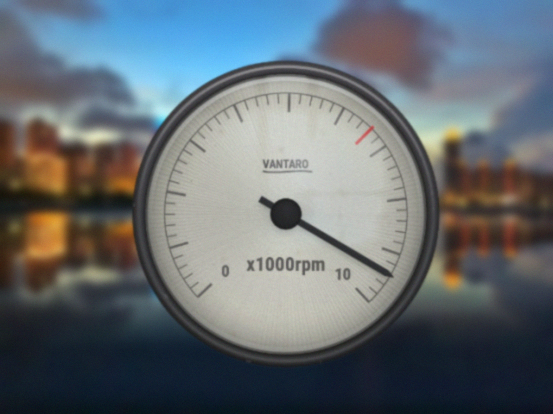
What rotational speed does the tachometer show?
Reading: 9400 rpm
